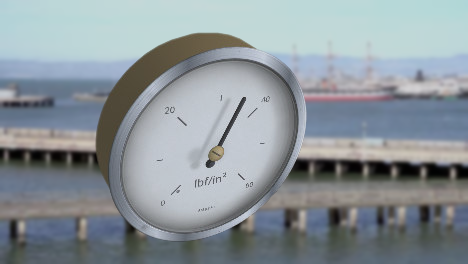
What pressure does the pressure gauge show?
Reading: 35 psi
